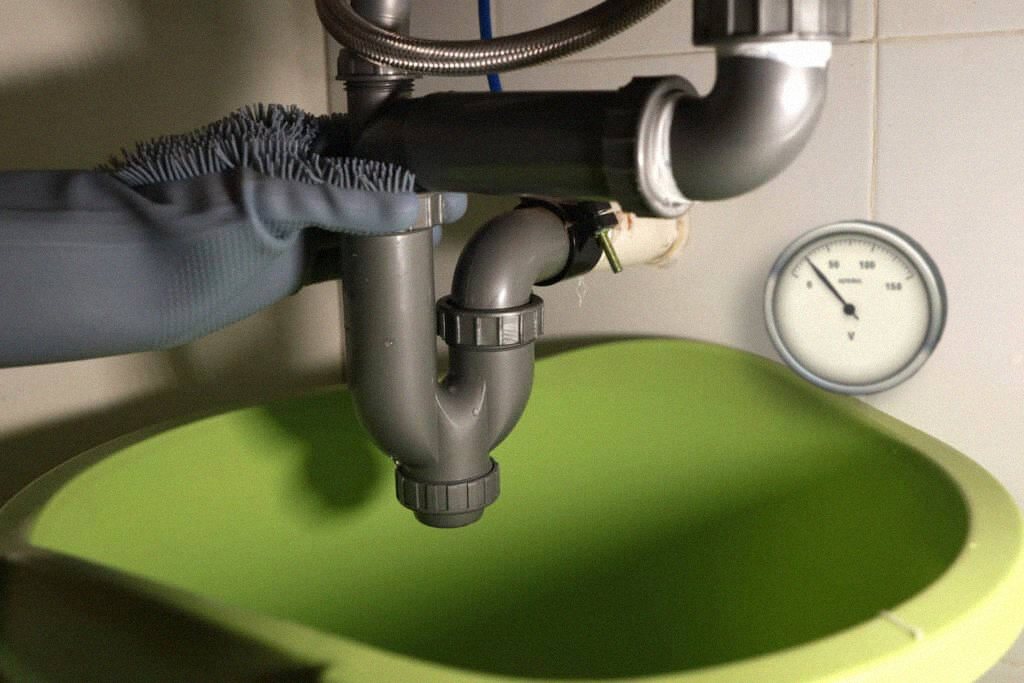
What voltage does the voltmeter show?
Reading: 25 V
